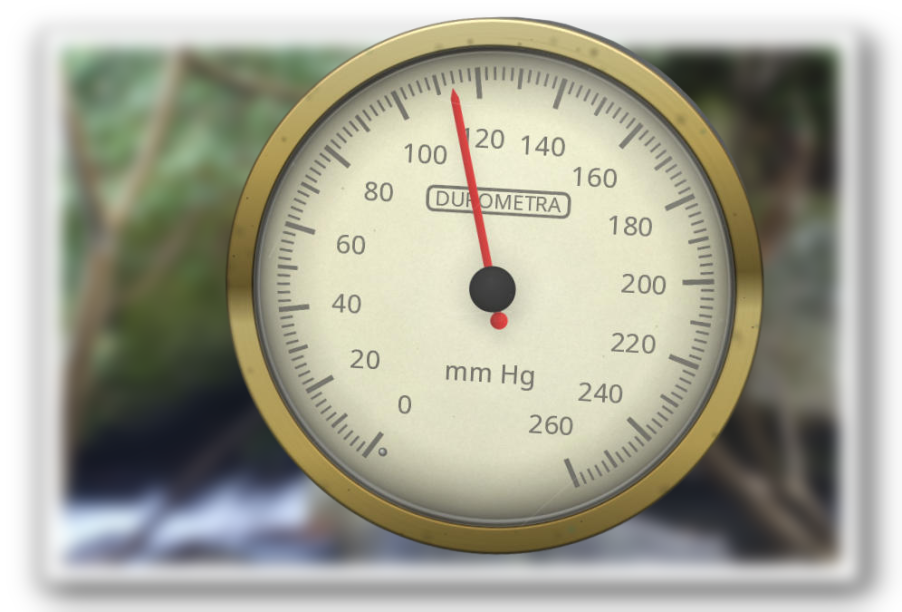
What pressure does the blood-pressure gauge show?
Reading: 114 mmHg
